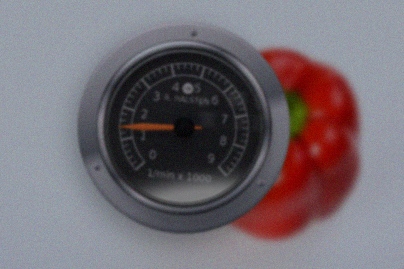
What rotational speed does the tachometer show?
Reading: 1400 rpm
